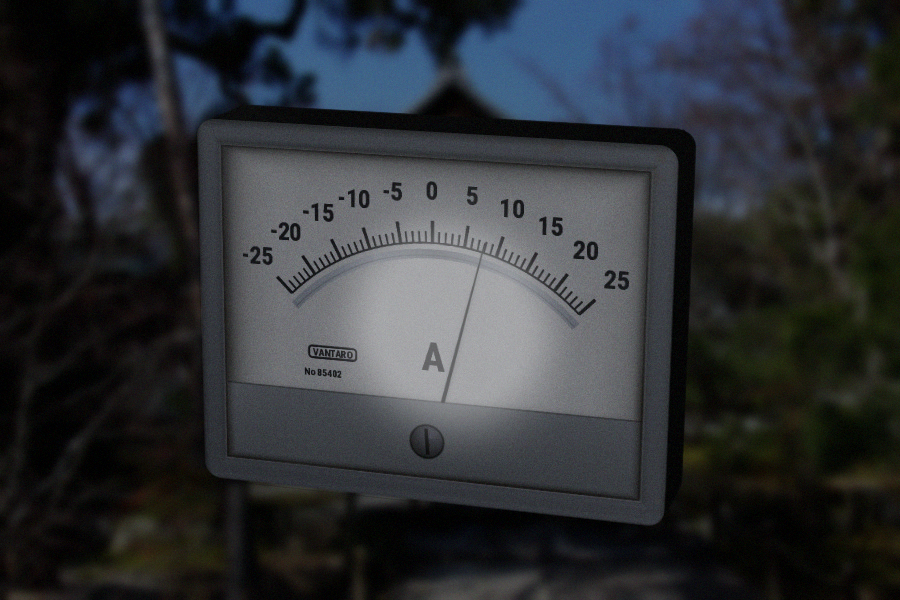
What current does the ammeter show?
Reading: 8 A
